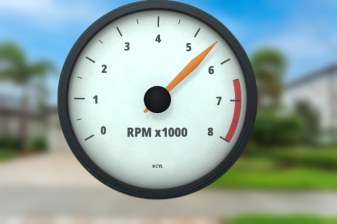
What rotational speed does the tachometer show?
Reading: 5500 rpm
